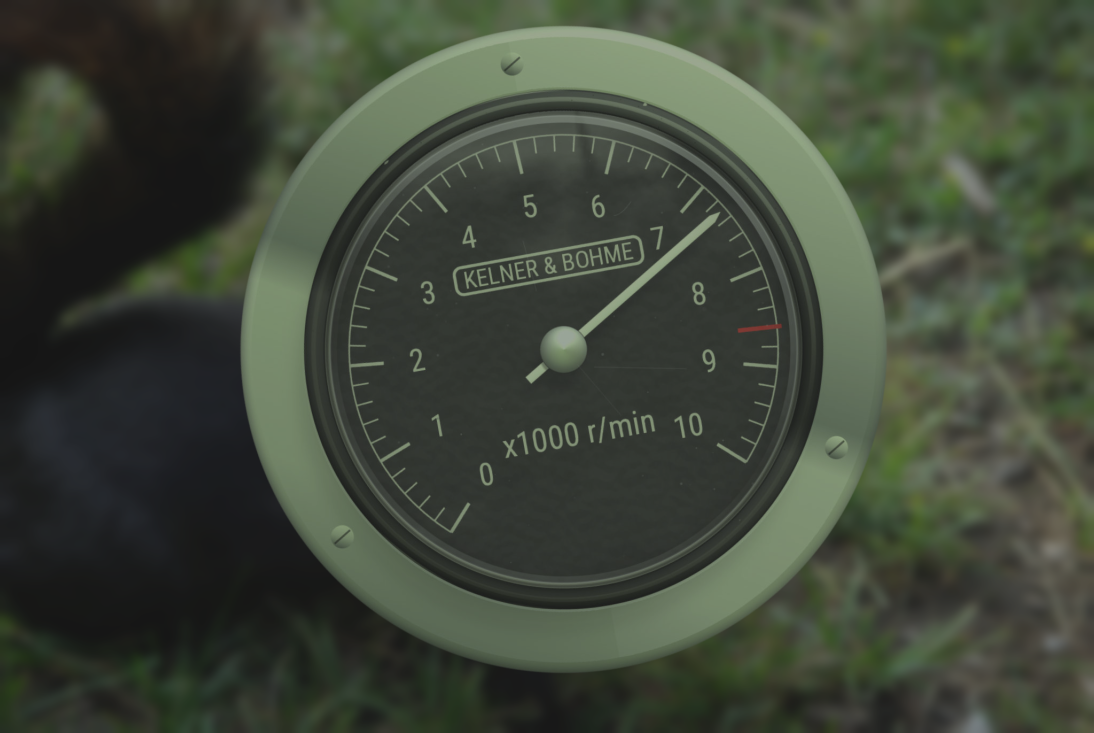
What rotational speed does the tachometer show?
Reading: 7300 rpm
